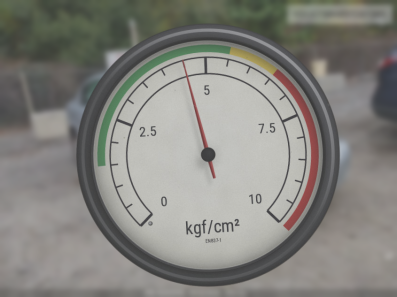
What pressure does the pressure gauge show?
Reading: 4.5 kg/cm²
